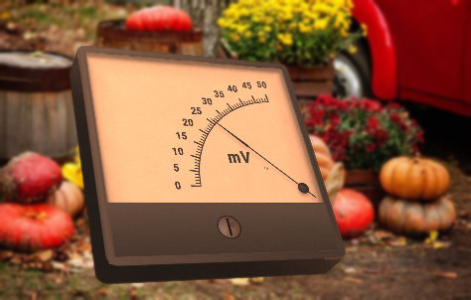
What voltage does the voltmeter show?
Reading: 25 mV
